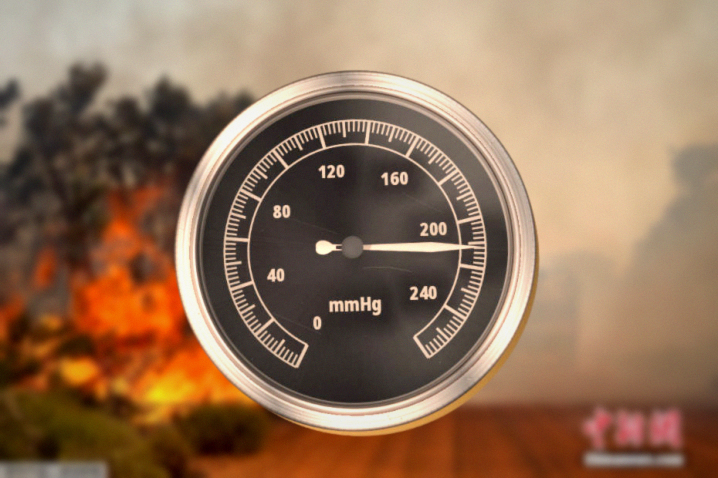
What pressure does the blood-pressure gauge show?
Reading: 212 mmHg
